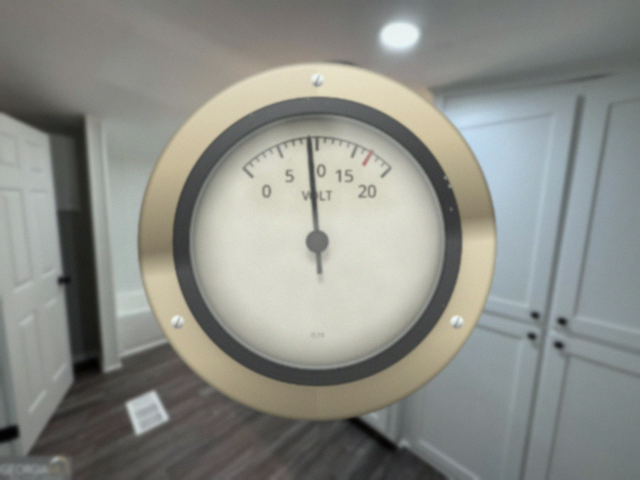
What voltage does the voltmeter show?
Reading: 9 V
